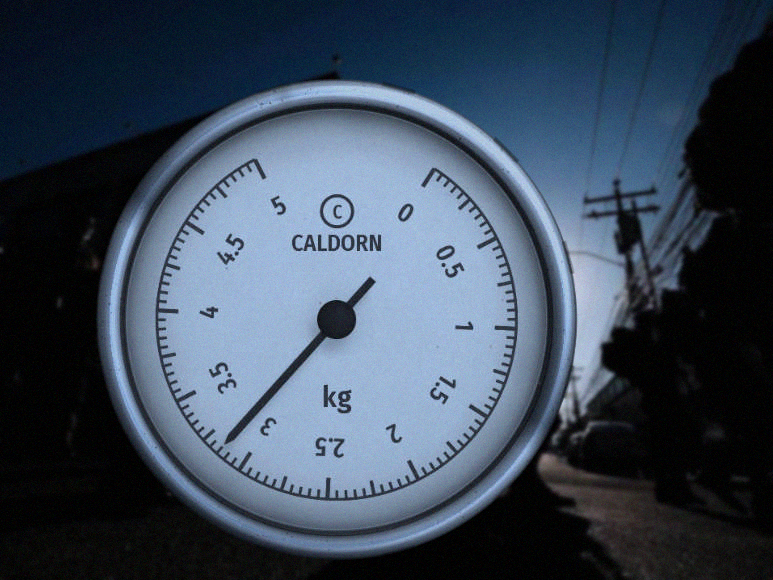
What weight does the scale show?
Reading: 3.15 kg
